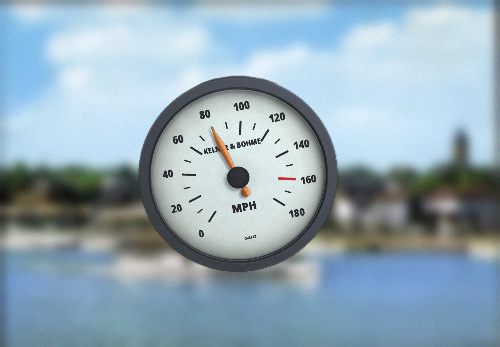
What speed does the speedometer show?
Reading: 80 mph
